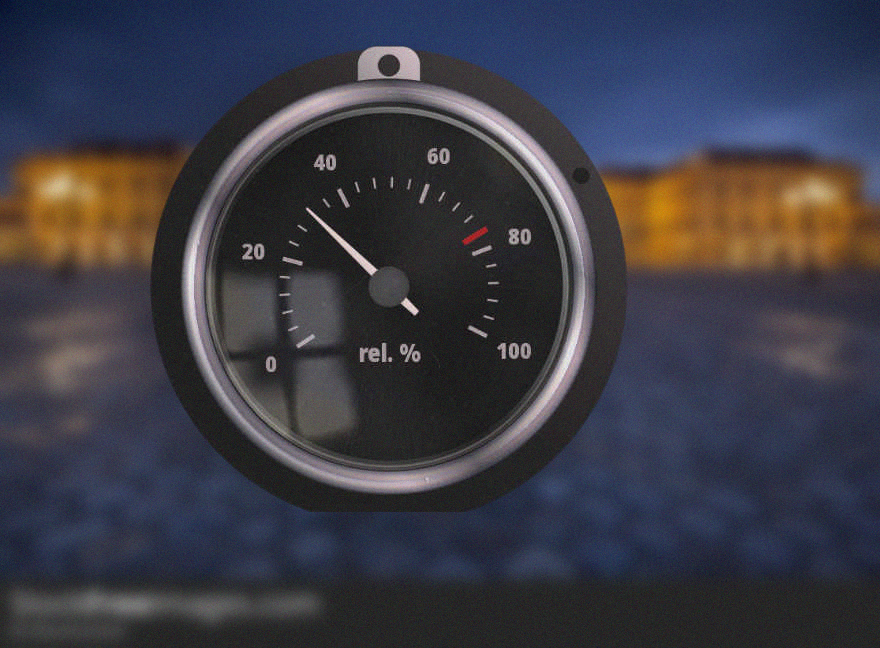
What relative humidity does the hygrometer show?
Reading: 32 %
